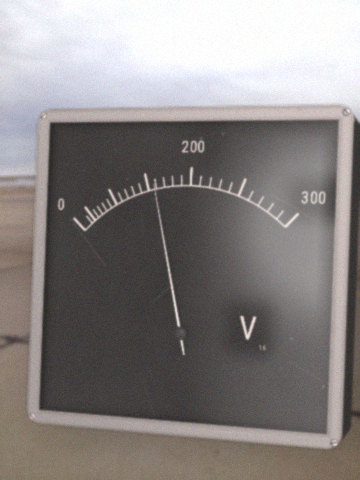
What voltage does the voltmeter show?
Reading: 160 V
